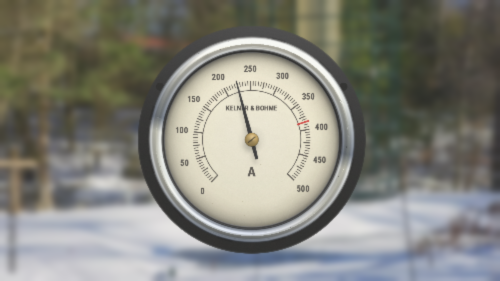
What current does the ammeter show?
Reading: 225 A
